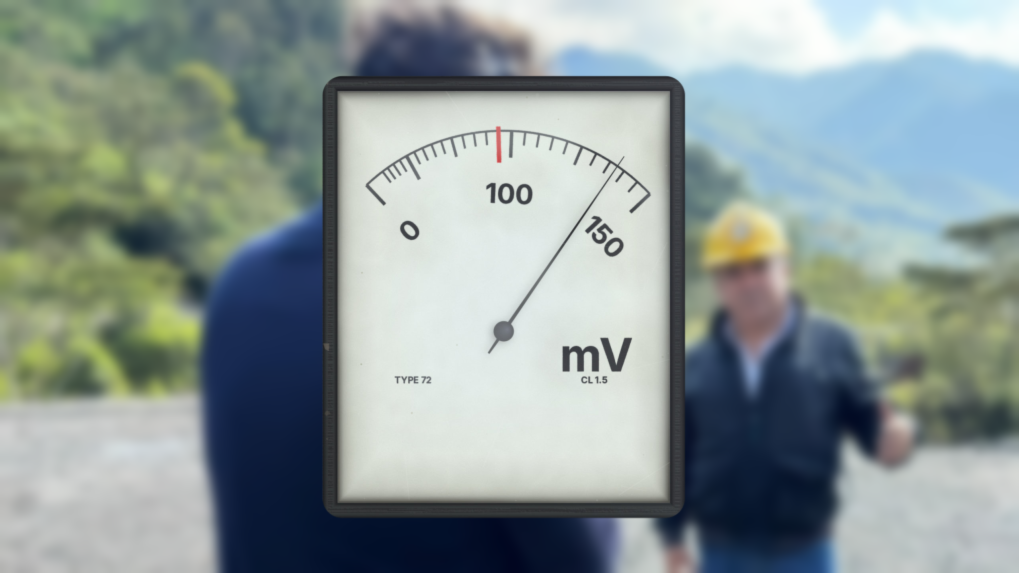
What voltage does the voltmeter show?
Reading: 137.5 mV
